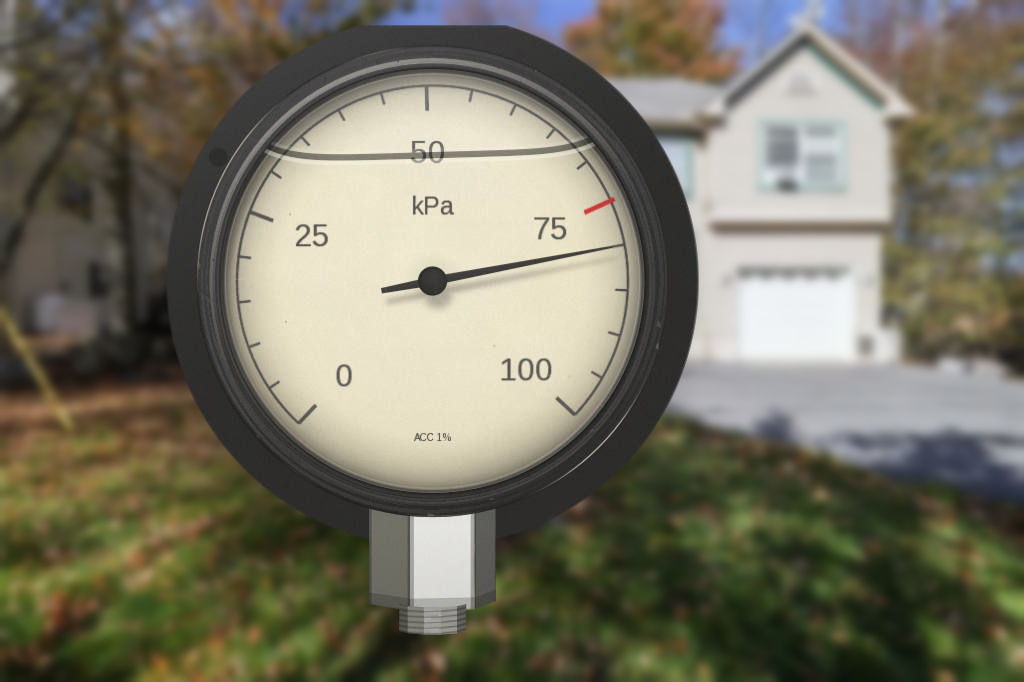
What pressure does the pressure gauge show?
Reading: 80 kPa
